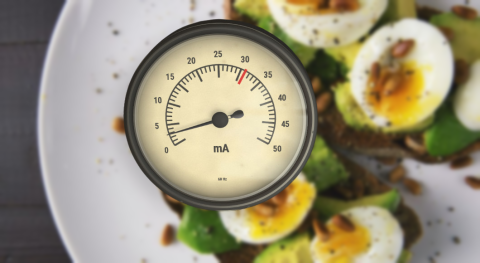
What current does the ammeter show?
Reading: 3 mA
